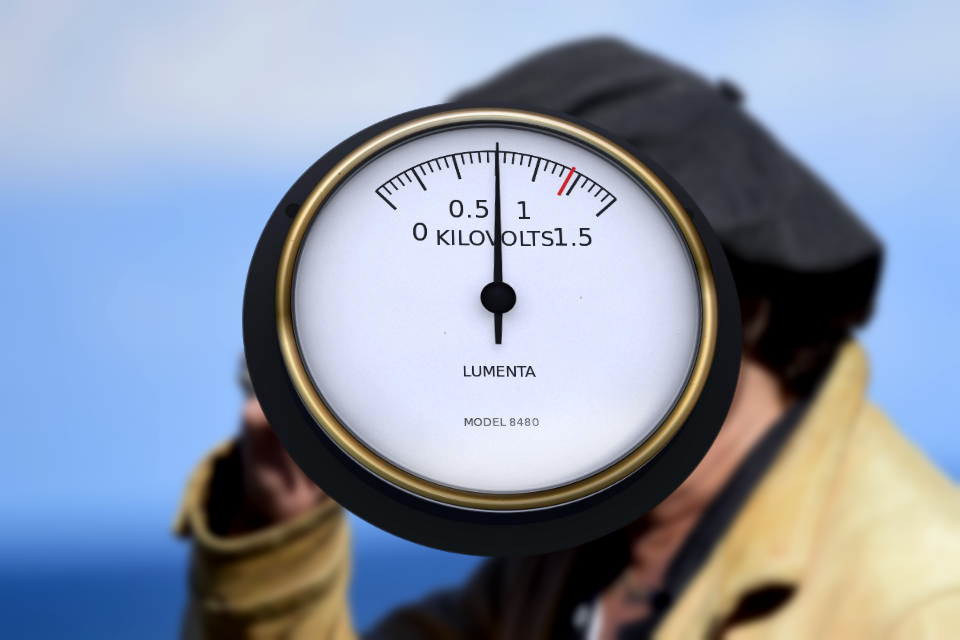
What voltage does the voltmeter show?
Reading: 0.75 kV
